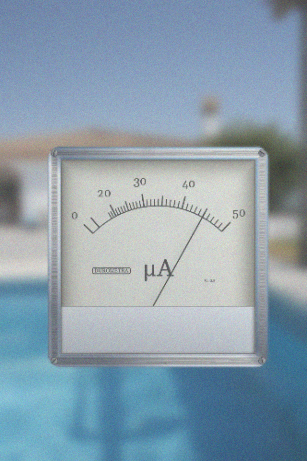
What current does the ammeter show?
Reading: 45 µA
